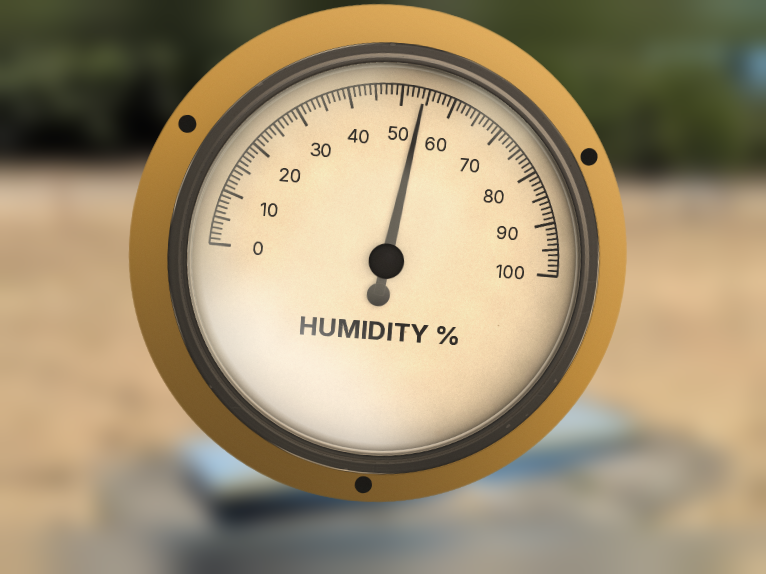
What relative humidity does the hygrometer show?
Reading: 54 %
